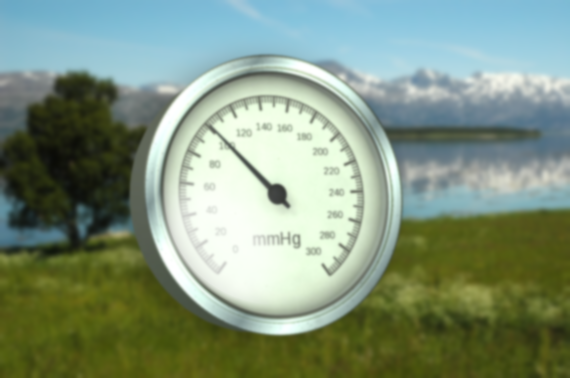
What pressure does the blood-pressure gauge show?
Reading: 100 mmHg
